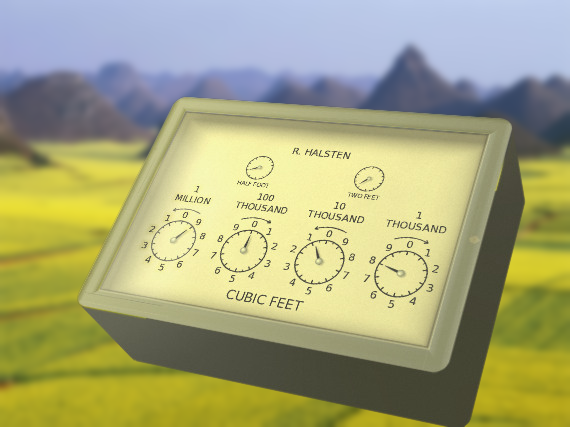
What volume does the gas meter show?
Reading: 900800 ft³
